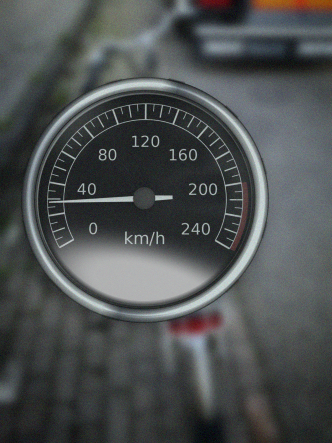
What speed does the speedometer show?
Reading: 27.5 km/h
